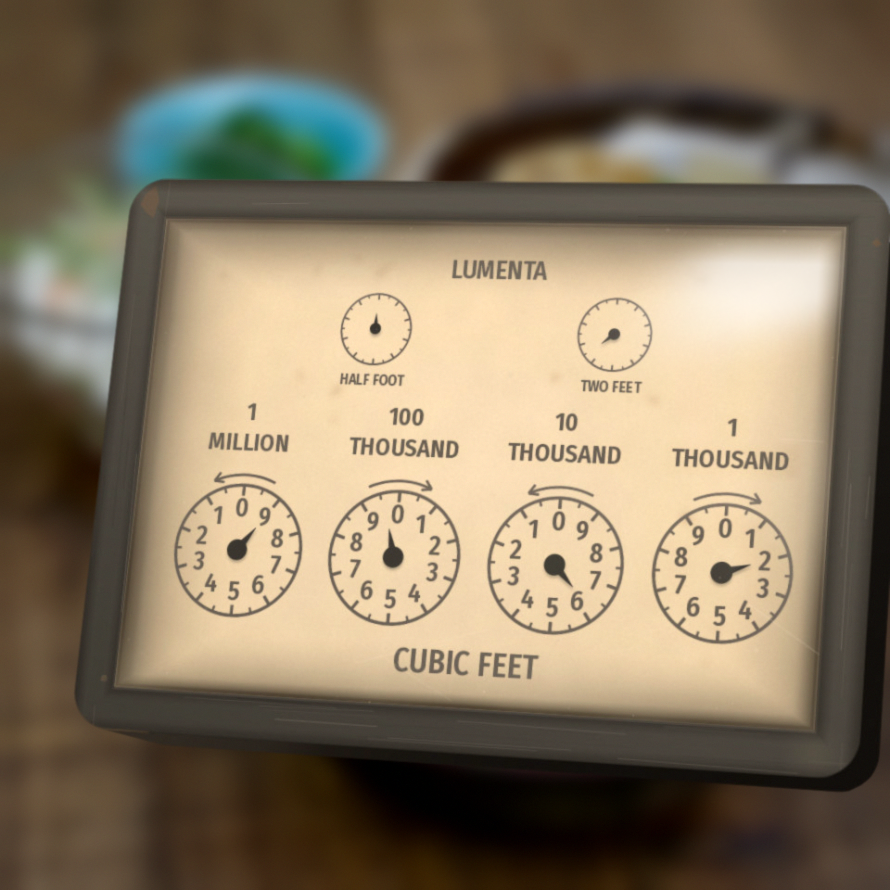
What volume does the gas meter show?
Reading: 896200 ft³
